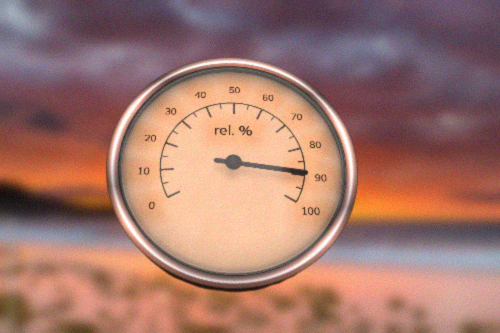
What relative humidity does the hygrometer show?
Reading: 90 %
